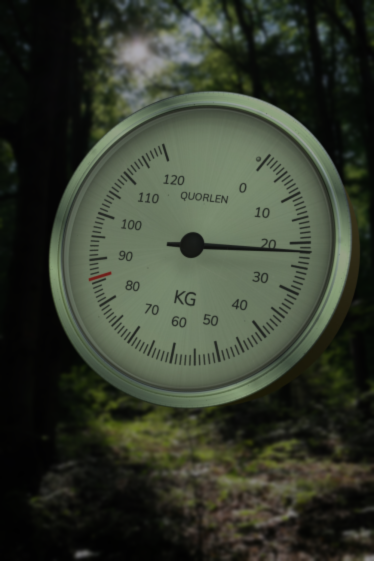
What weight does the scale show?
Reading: 22 kg
